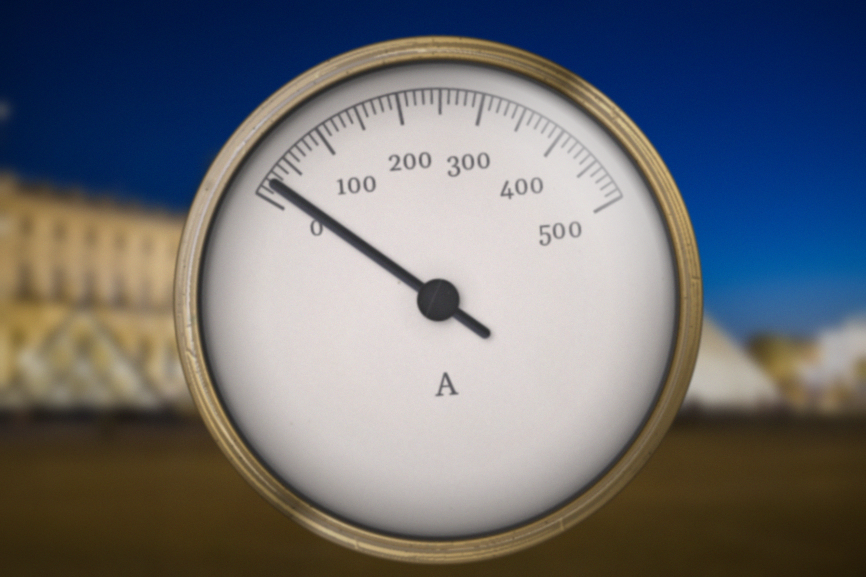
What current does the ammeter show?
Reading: 20 A
